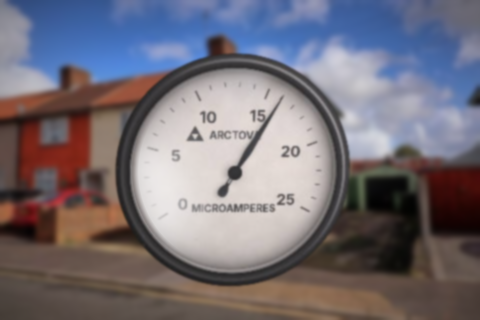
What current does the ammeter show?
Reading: 16 µA
